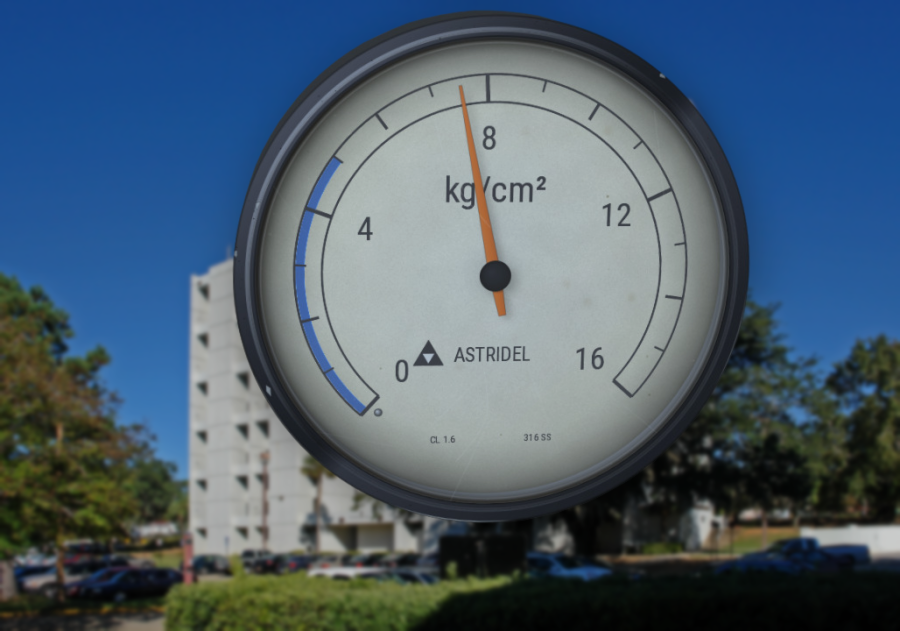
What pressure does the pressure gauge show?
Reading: 7.5 kg/cm²
